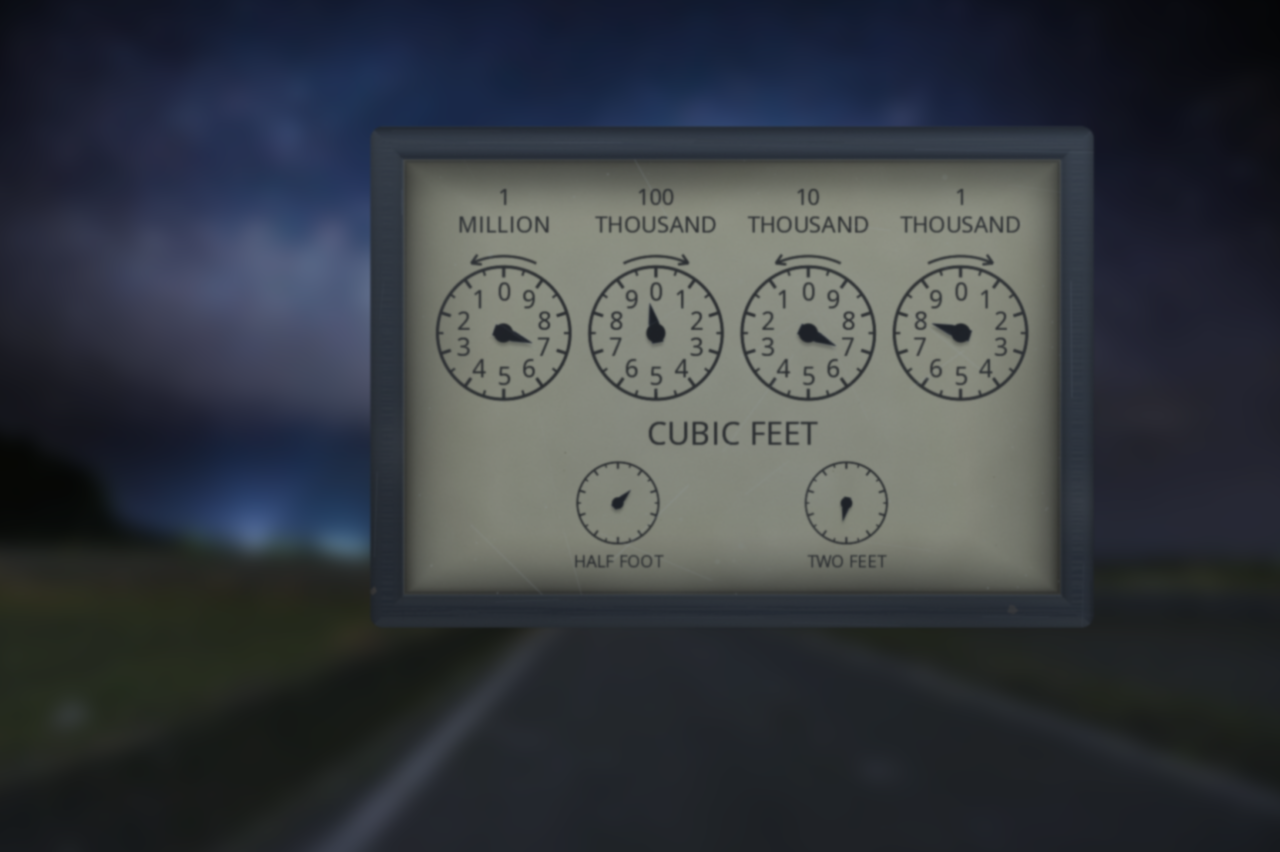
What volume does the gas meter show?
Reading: 696800 ft³
